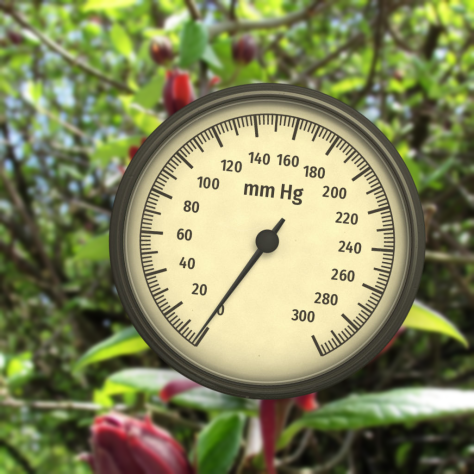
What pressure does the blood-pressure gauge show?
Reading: 2 mmHg
